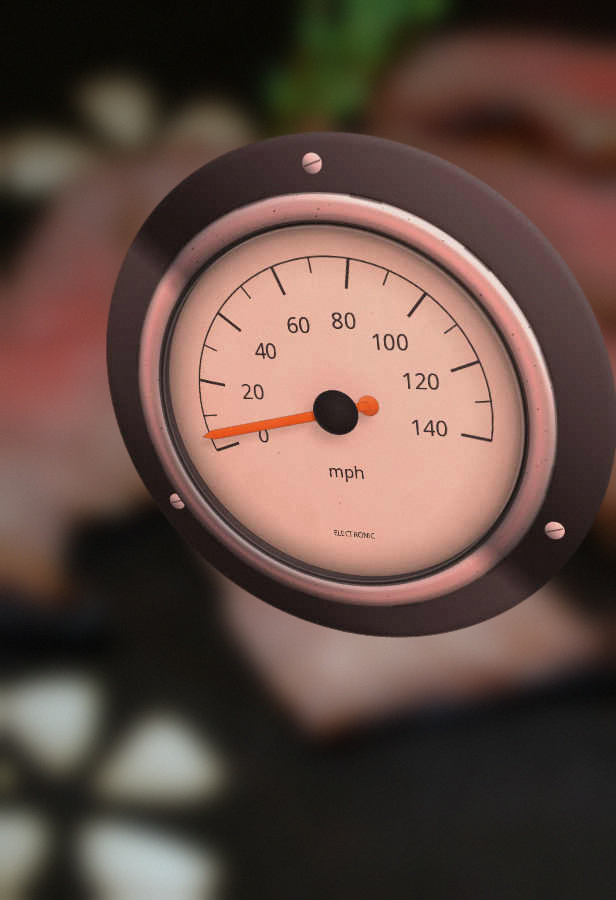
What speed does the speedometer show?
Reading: 5 mph
